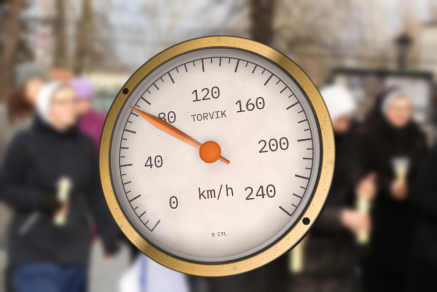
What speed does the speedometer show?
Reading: 72.5 km/h
